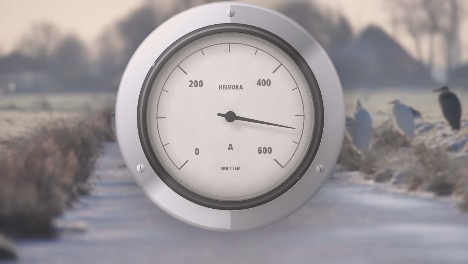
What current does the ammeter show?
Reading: 525 A
